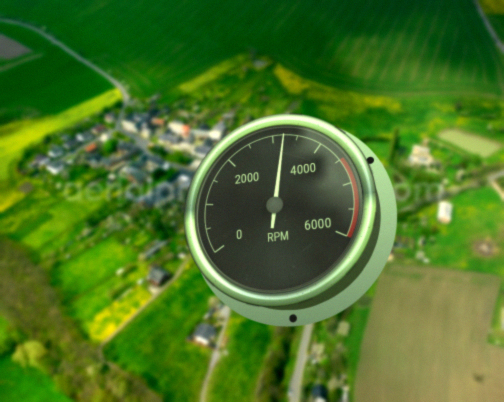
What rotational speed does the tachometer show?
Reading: 3250 rpm
